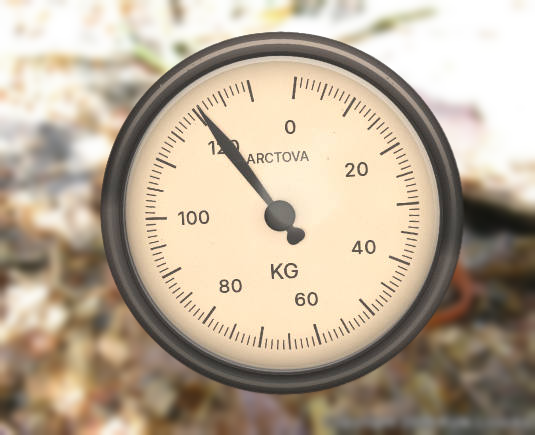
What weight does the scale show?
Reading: 121 kg
